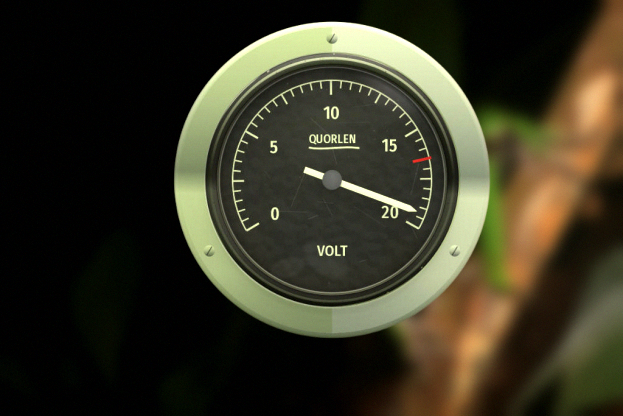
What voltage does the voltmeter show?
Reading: 19.25 V
